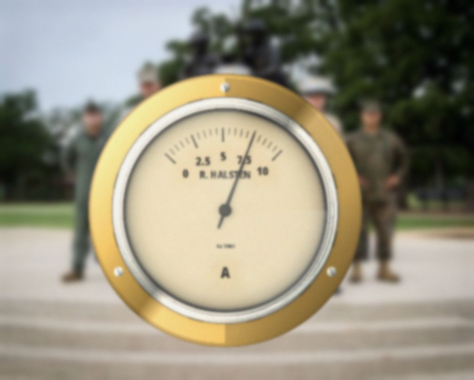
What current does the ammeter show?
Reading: 7.5 A
